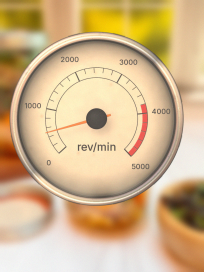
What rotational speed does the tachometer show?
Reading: 500 rpm
